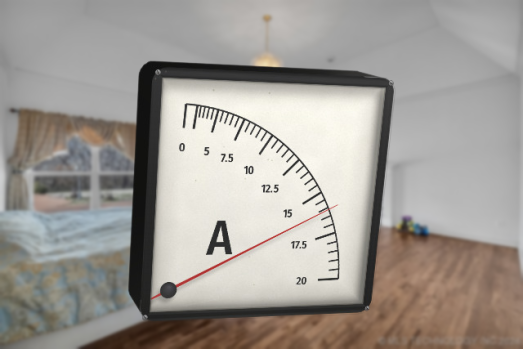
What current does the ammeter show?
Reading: 16 A
